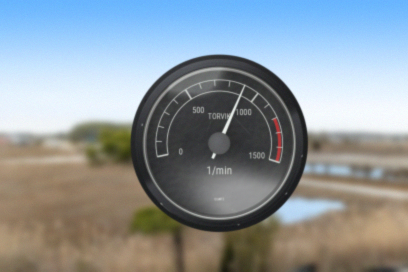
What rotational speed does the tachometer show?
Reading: 900 rpm
